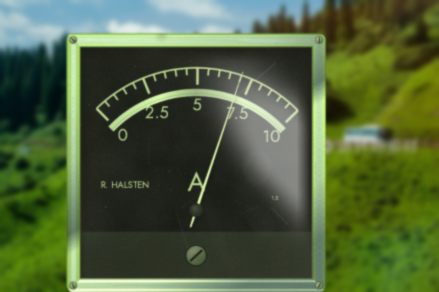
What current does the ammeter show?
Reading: 7 A
